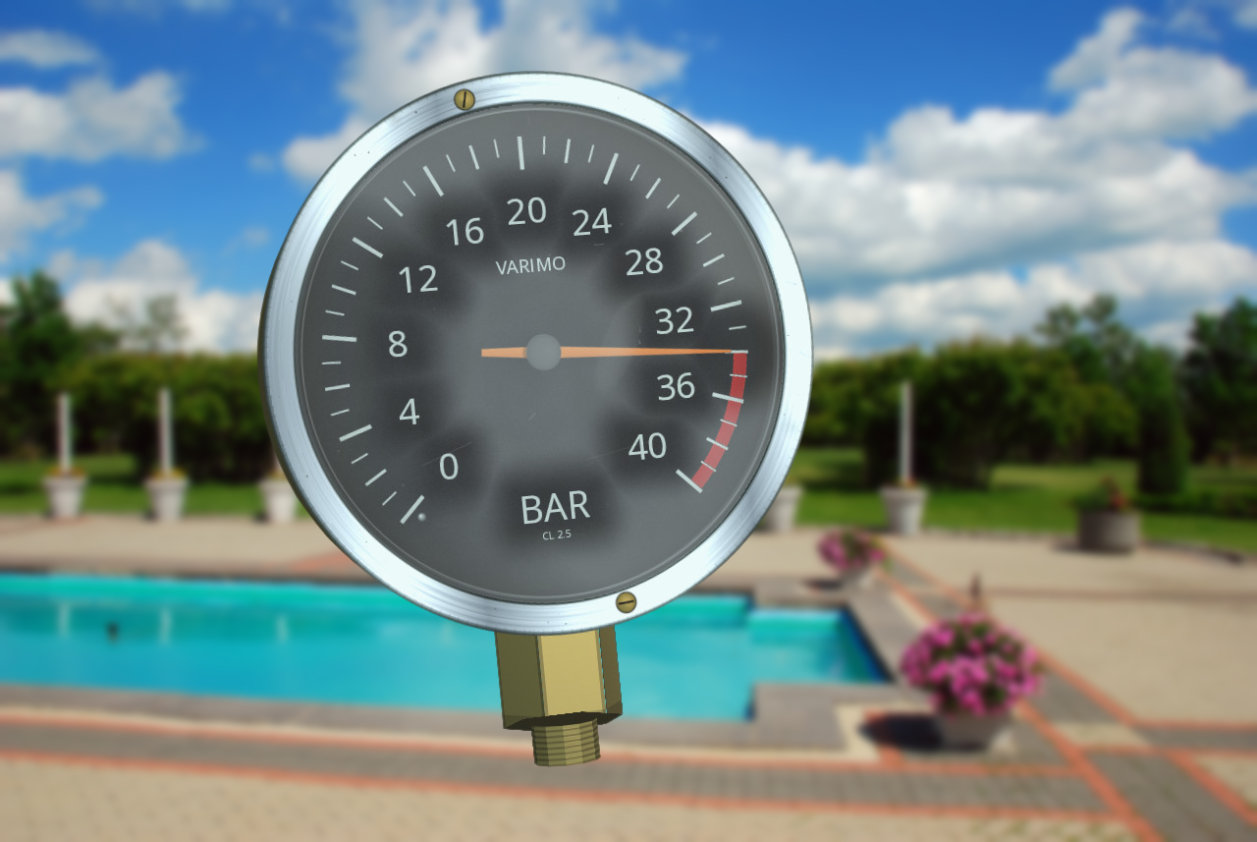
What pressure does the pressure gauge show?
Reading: 34 bar
